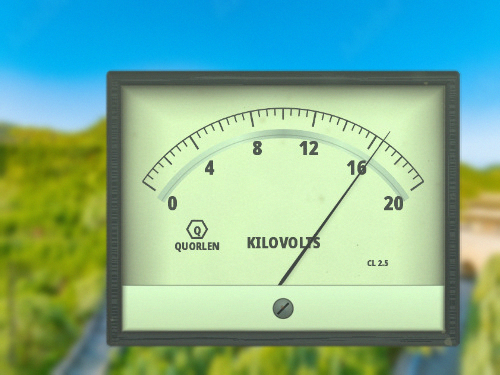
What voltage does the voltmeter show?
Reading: 16.5 kV
